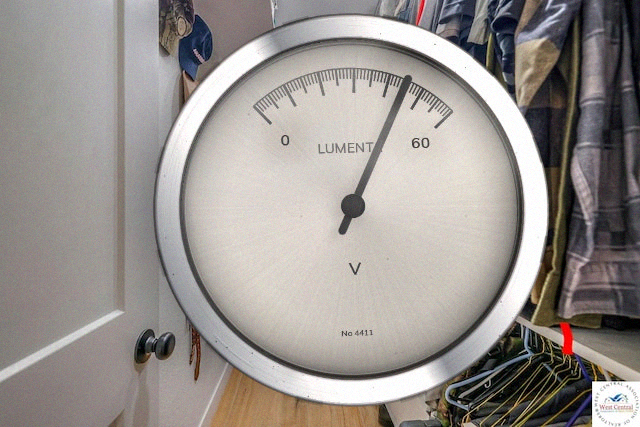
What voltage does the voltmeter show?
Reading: 45 V
